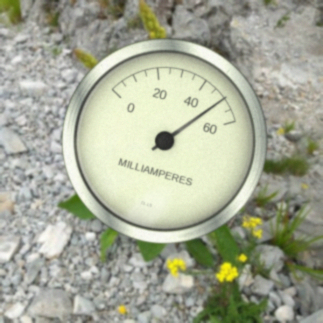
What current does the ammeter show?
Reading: 50 mA
